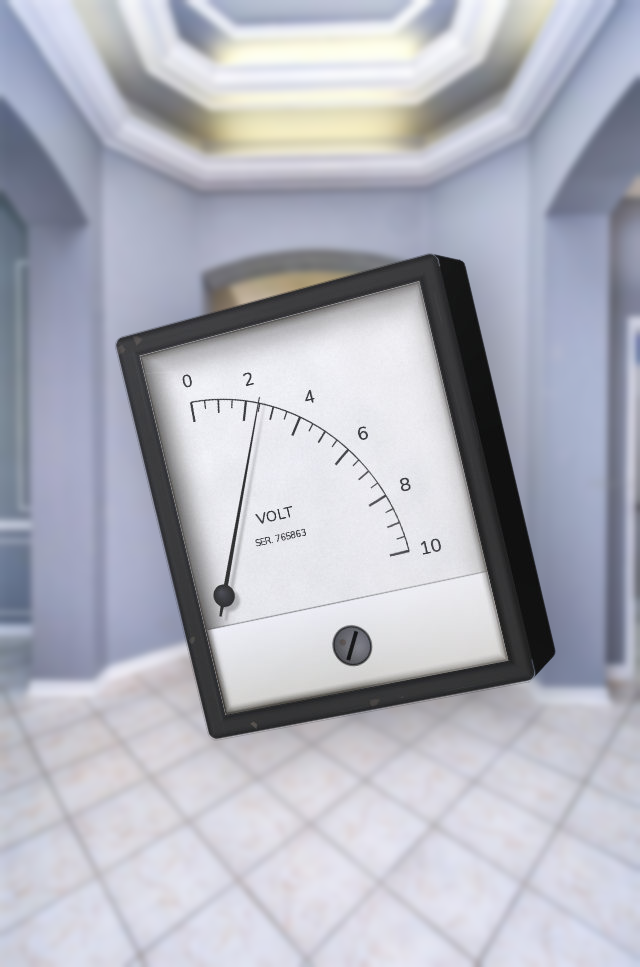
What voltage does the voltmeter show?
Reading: 2.5 V
